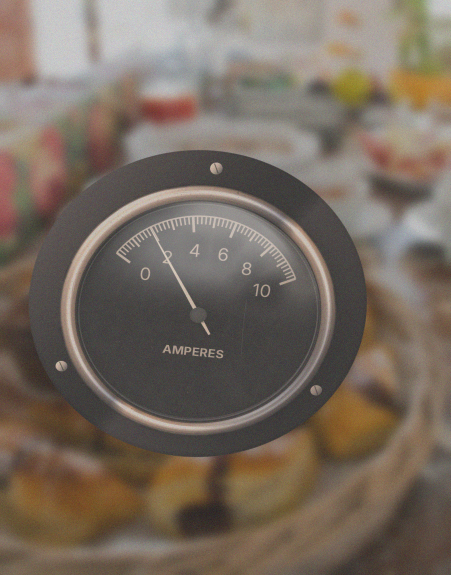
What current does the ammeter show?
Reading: 2 A
